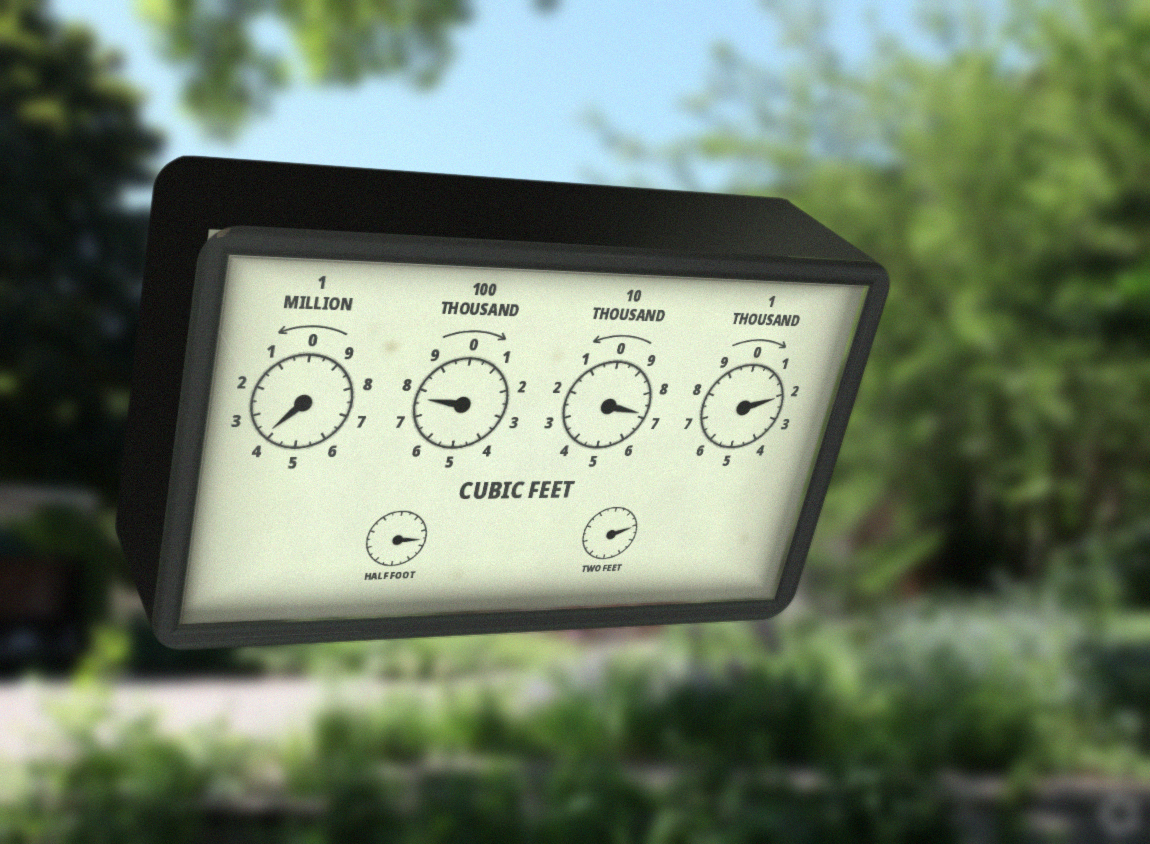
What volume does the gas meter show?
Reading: 377200 ft³
